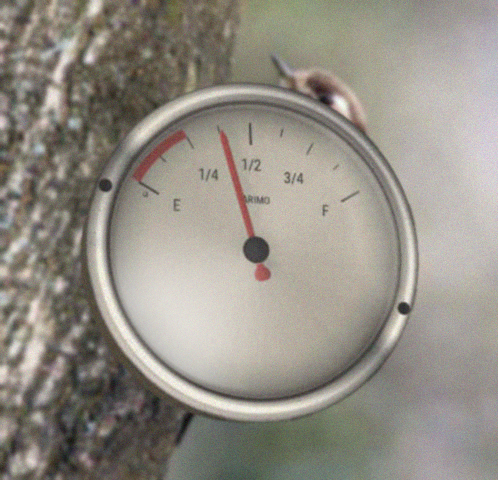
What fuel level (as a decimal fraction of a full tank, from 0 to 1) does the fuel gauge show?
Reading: 0.375
